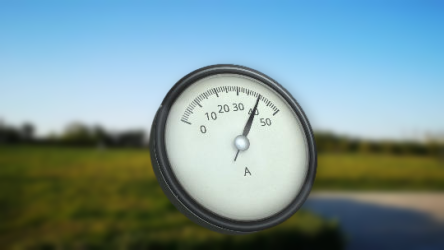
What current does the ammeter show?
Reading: 40 A
